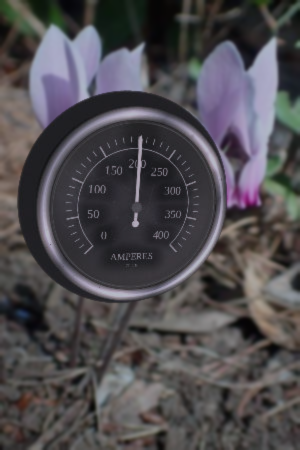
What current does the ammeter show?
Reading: 200 A
